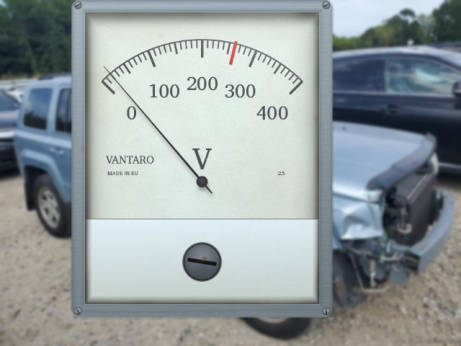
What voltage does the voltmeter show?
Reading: 20 V
